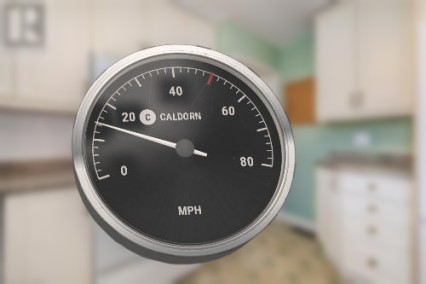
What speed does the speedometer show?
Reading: 14 mph
